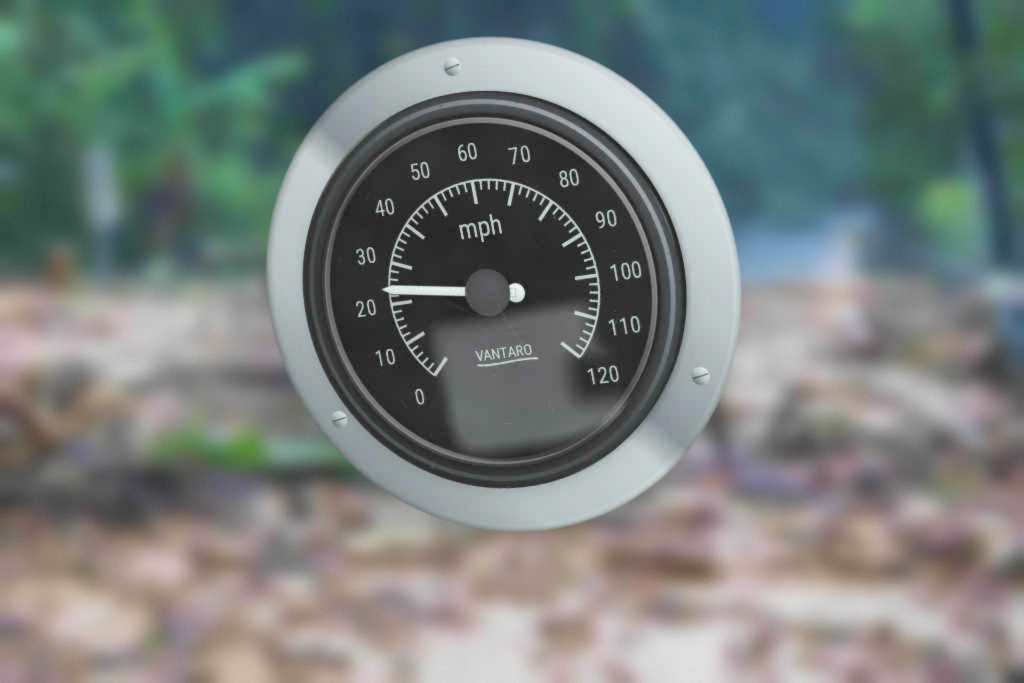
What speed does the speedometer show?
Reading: 24 mph
